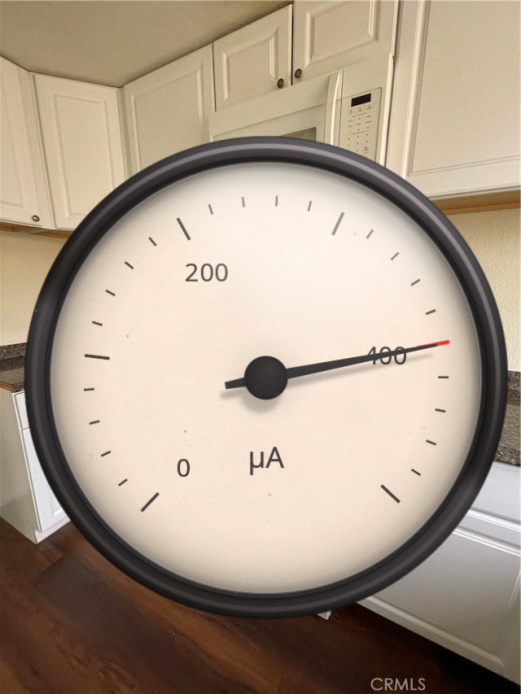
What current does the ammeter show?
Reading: 400 µA
